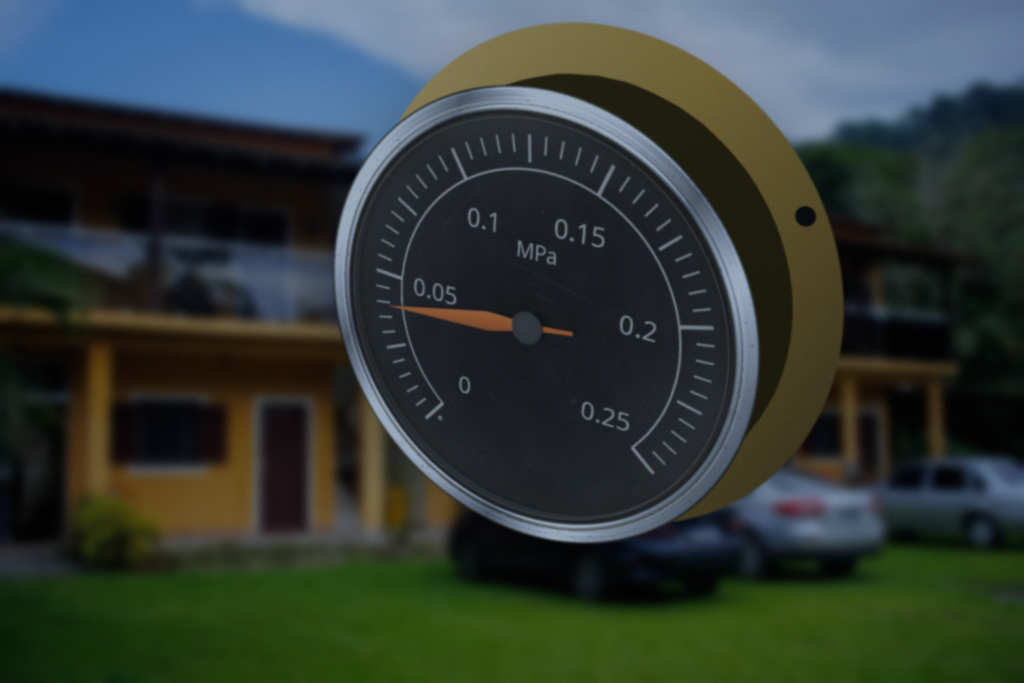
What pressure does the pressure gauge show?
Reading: 0.04 MPa
